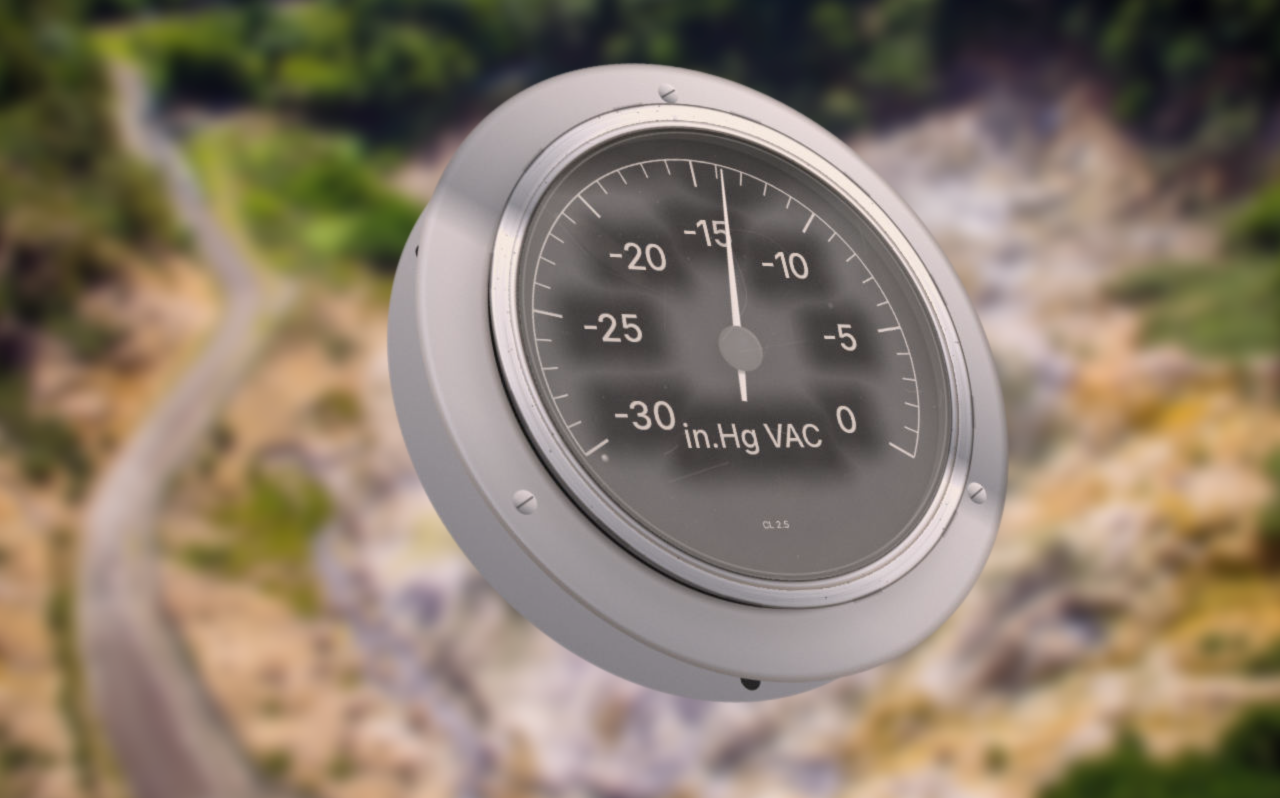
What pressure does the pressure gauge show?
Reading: -14 inHg
